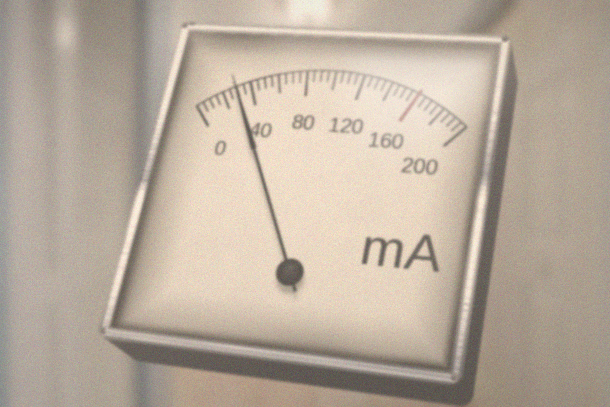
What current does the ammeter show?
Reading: 30 mA
